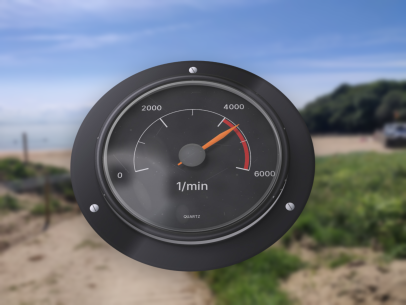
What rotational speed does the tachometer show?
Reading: 4500 rpm
